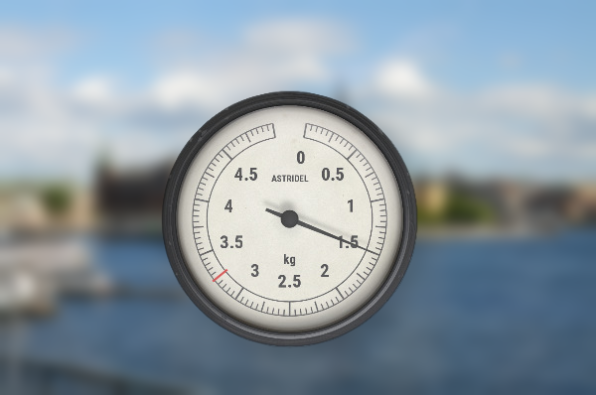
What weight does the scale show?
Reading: 1.5 kg
